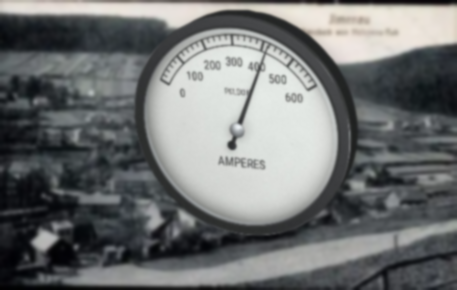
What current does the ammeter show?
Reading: 420 A
